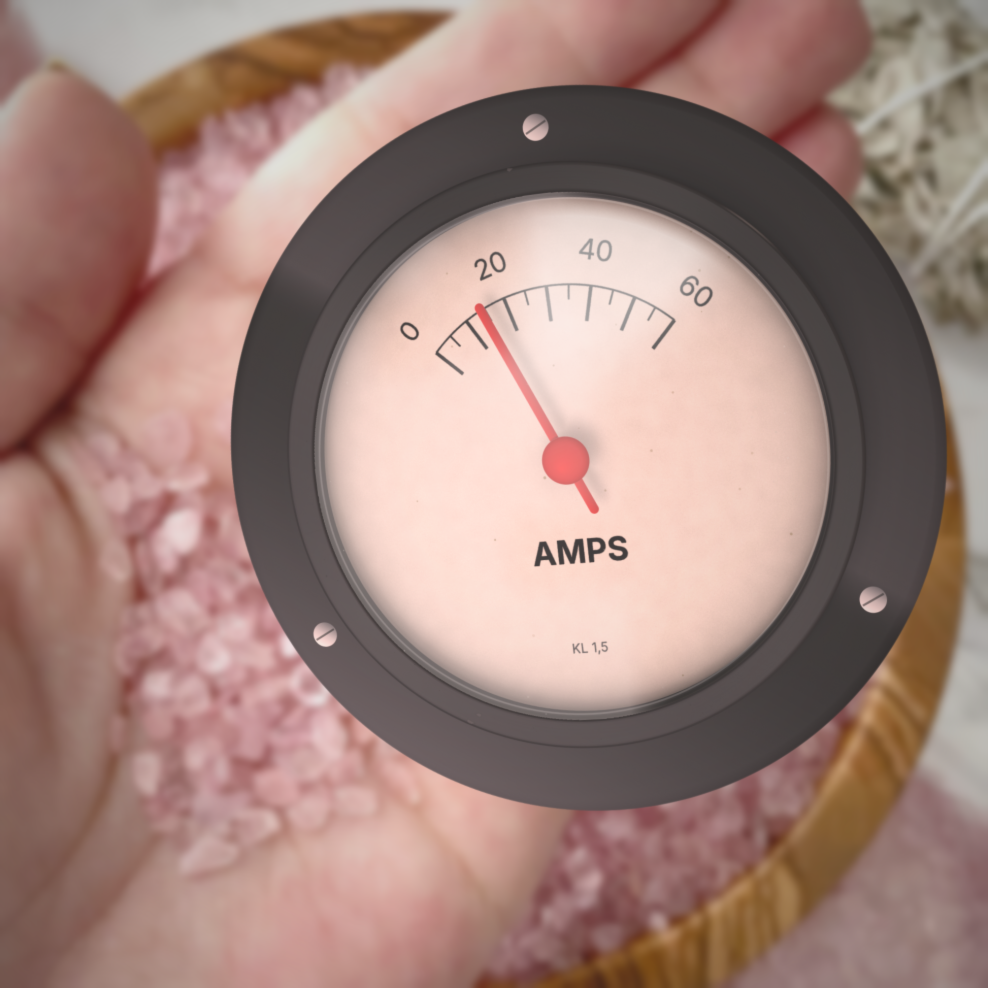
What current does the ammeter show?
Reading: 15 A
